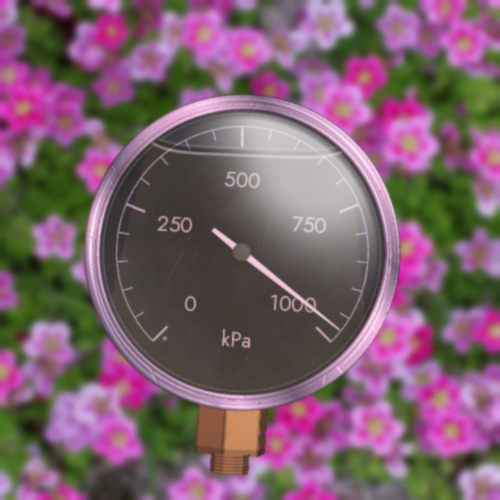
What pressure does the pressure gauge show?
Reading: 975 kPa
